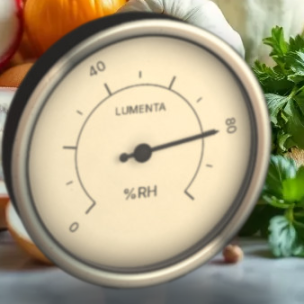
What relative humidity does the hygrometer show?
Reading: 80 %
